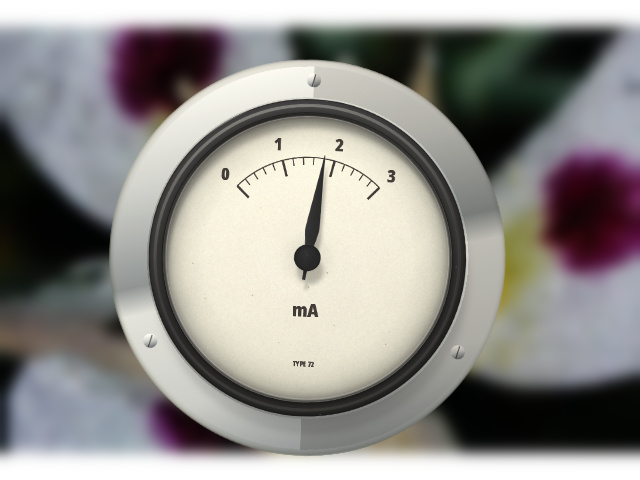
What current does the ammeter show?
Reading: 1.8 mA
